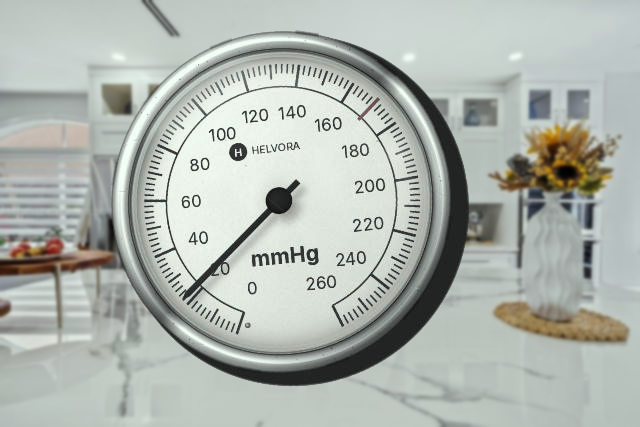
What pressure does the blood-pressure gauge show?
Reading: 22 mmHg
